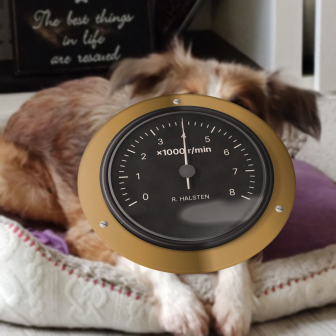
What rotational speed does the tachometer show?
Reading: 4000 rpm
